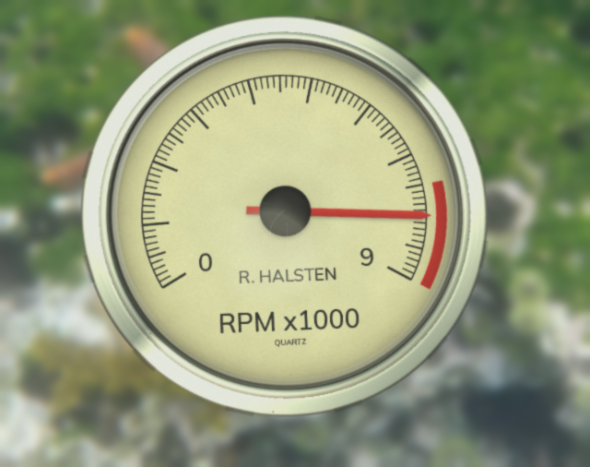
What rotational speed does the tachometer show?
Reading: 8000 rpm
